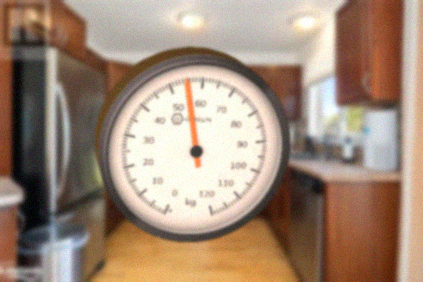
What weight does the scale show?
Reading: 55 kg
